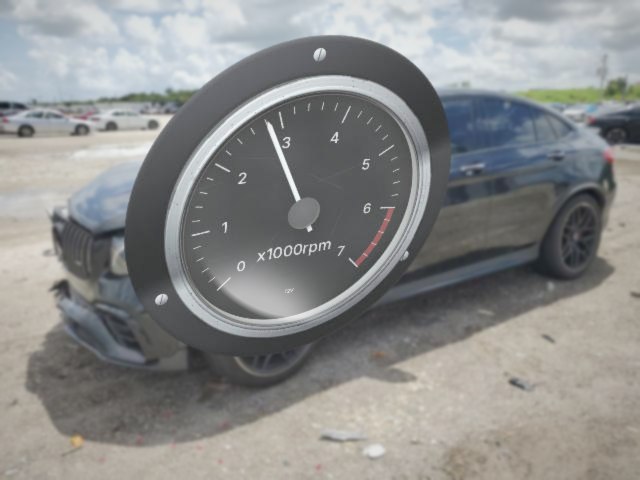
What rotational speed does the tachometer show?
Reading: 2800 rpm
